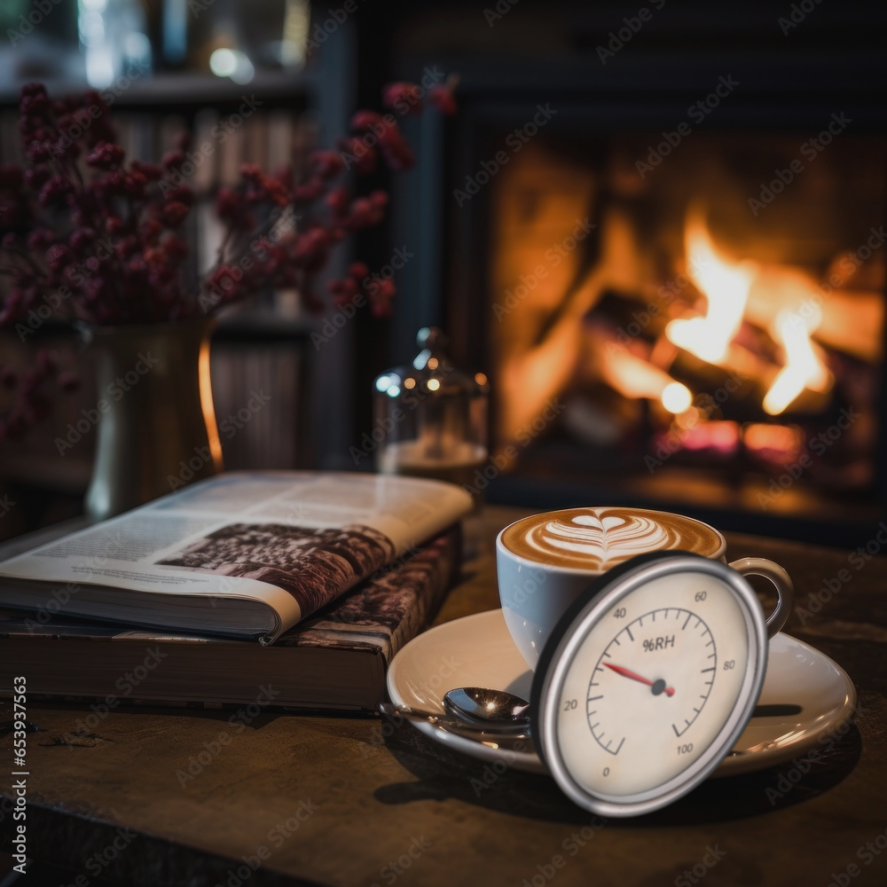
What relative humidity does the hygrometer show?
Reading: 30 %
